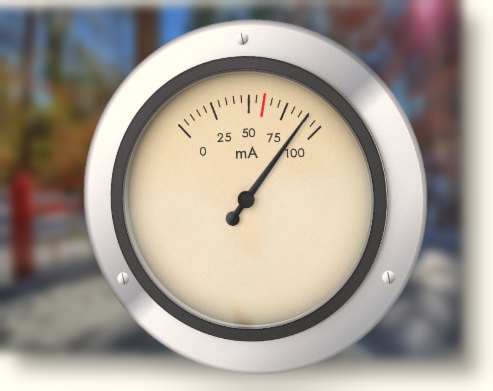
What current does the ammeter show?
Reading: 90 mA
